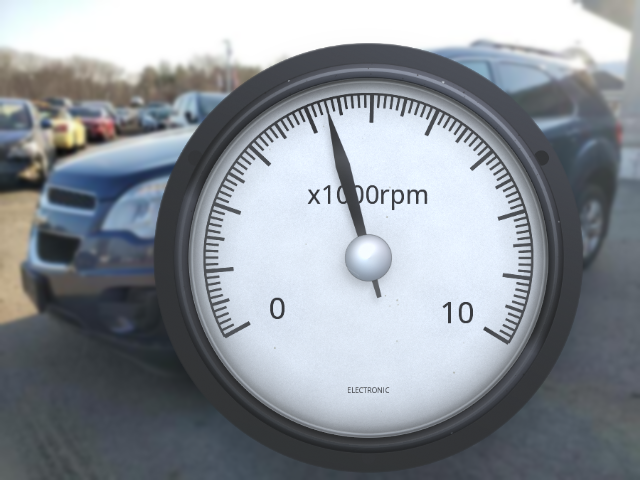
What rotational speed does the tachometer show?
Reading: 4300 rpm
